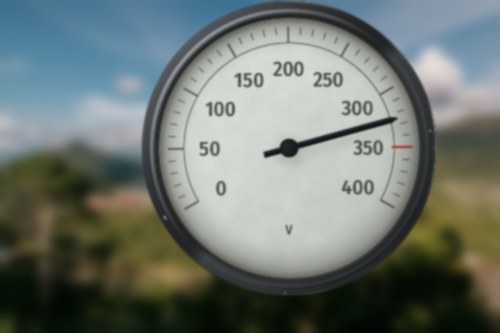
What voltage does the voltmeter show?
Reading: 325 V
